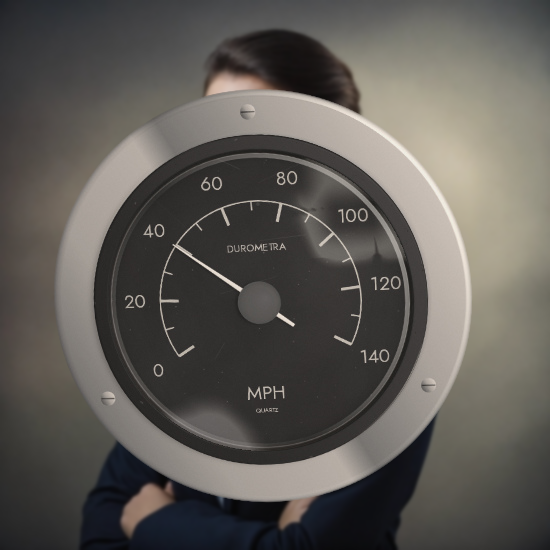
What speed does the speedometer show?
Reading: 40 mph
